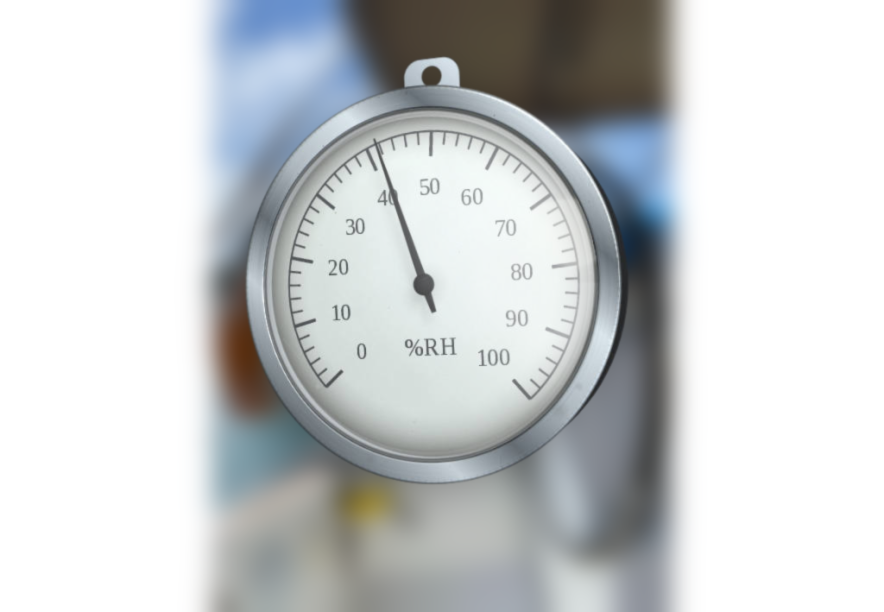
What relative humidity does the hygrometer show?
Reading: 42 %
